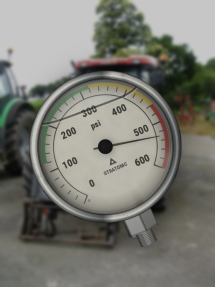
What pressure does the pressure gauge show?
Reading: 530 psi
